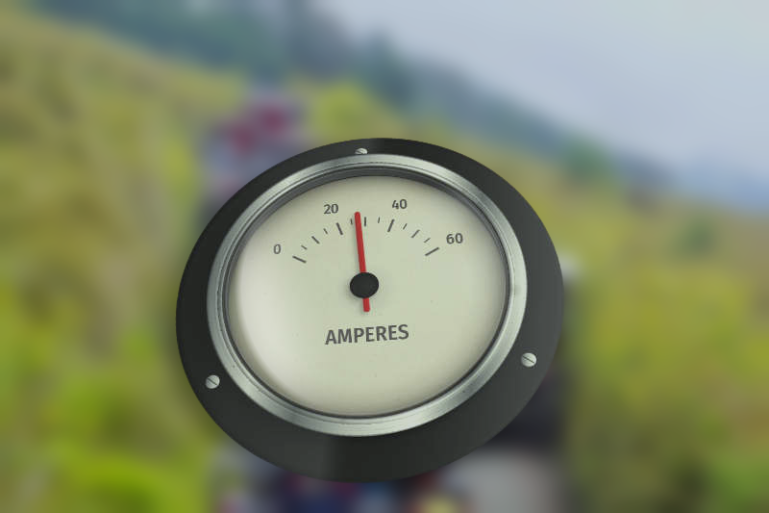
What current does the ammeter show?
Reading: 27.5 A
